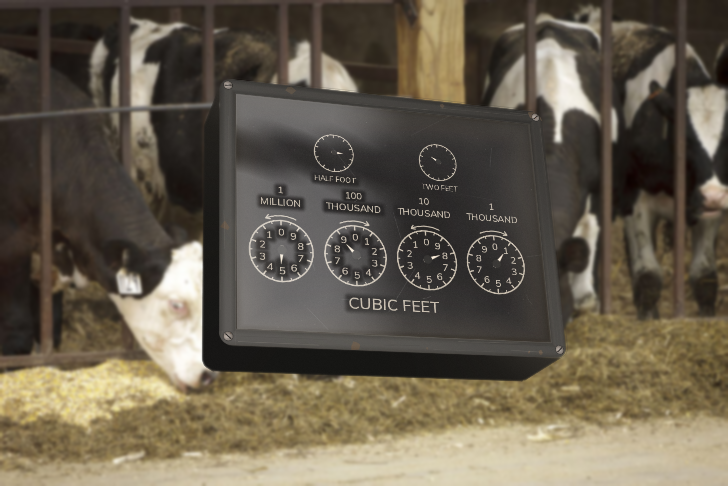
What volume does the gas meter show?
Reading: 488100 ft³
